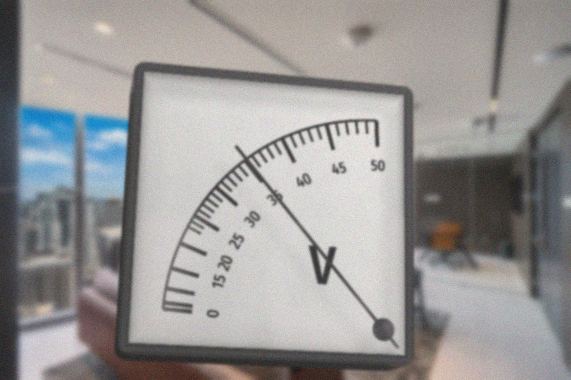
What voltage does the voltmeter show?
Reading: 35 V
